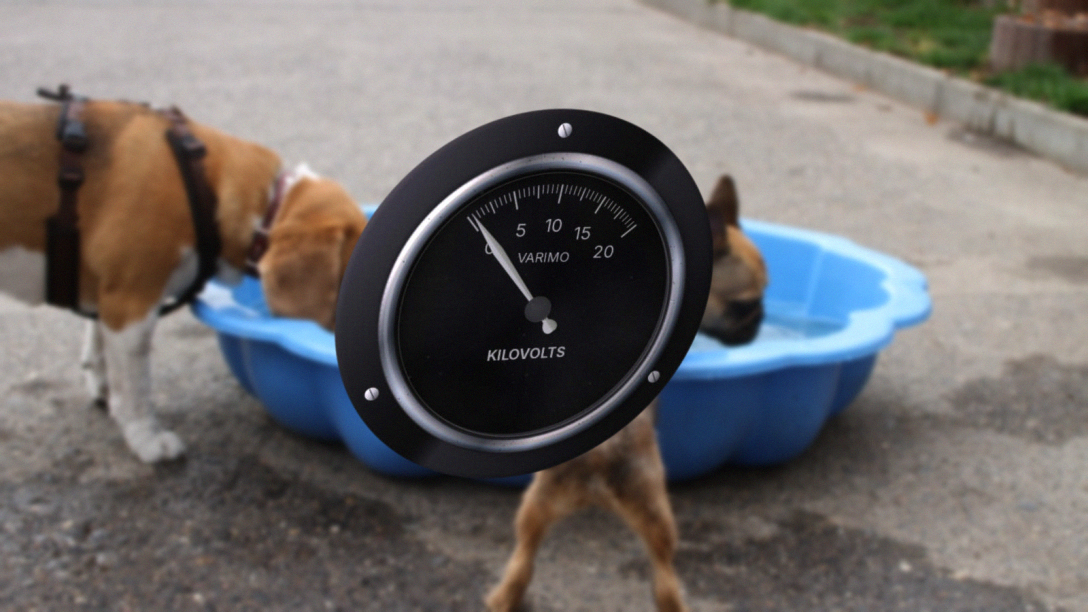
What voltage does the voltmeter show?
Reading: 0.5 kV
